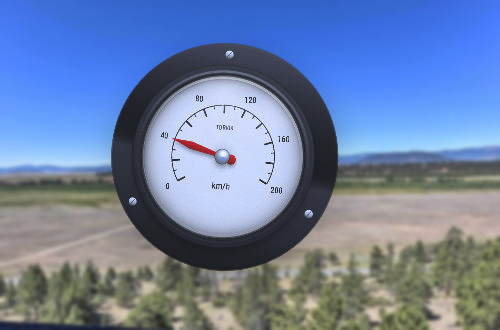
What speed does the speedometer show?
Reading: 40 km/h
